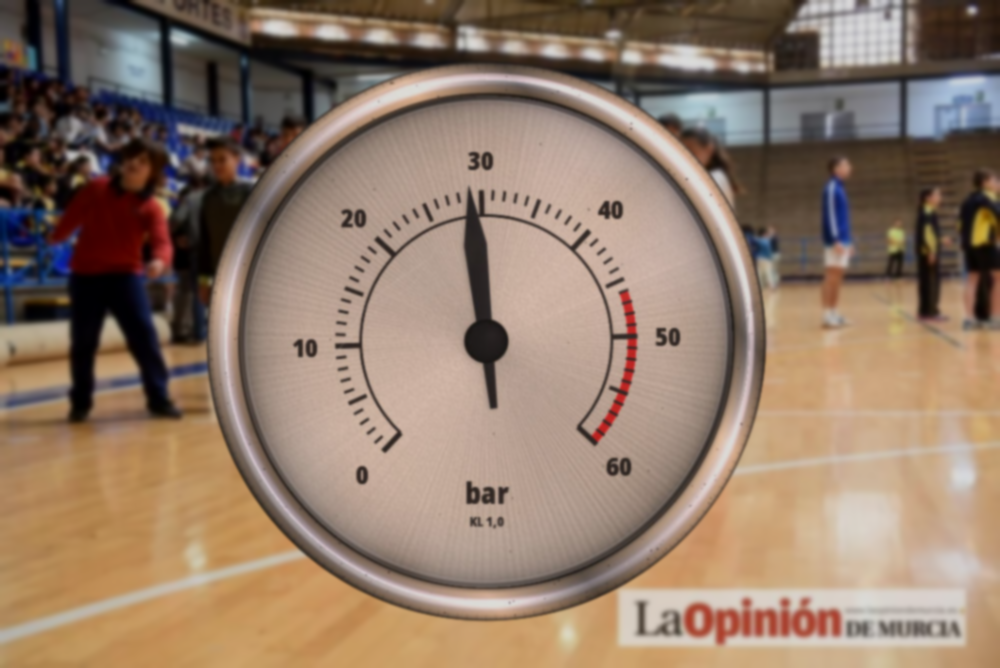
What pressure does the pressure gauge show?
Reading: 29 bar
